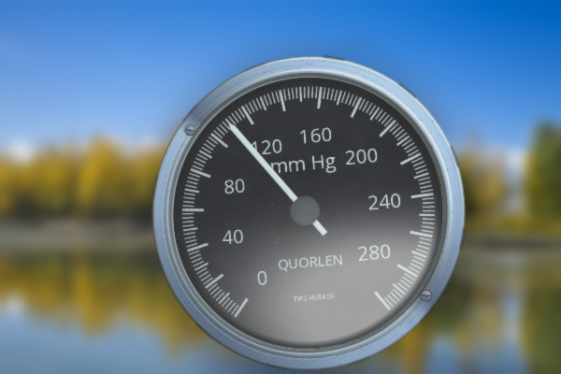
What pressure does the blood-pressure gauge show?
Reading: 110 mmHg
